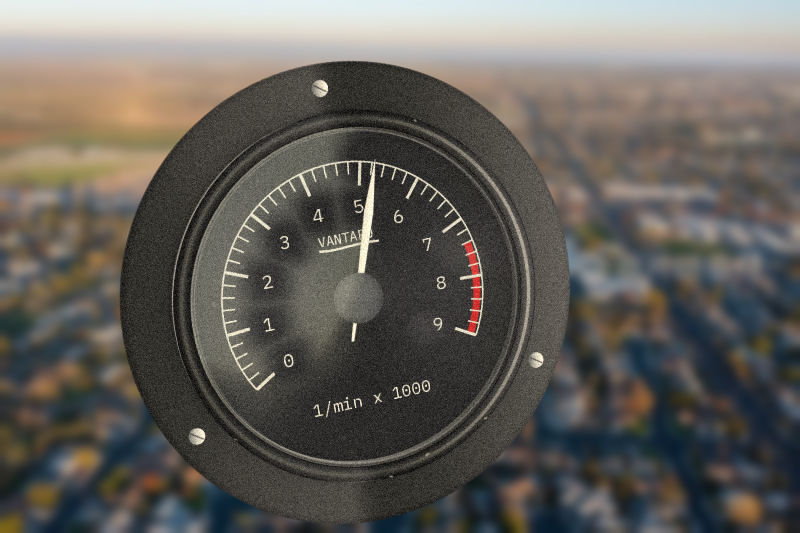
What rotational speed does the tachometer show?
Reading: 5200 rpm
